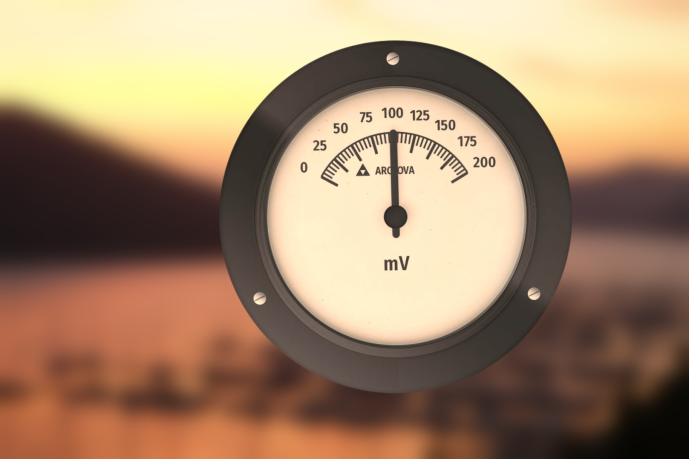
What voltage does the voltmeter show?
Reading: 100 mV
